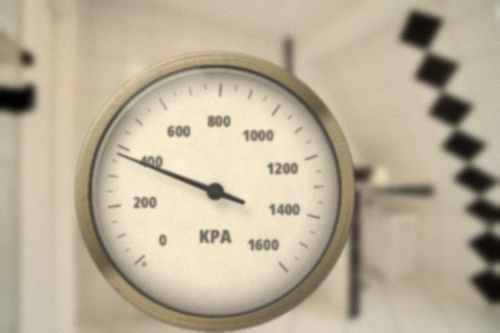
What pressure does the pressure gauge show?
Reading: 375 kPa
